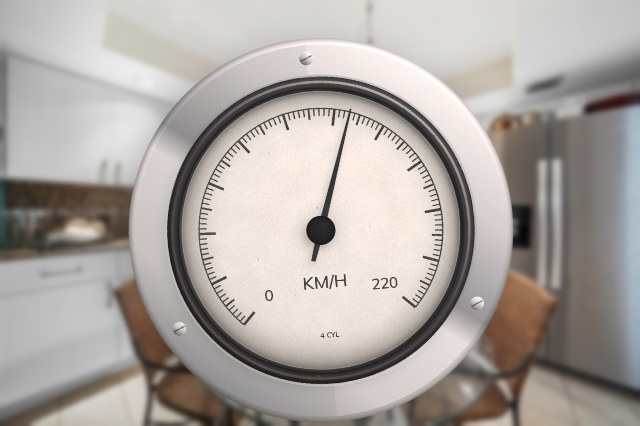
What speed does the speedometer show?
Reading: 126 km/h
